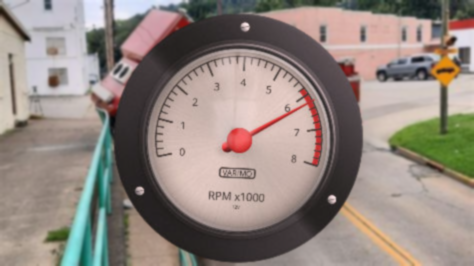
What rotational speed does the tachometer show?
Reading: 6200 rpm
